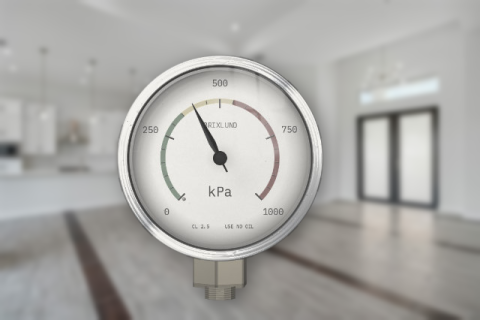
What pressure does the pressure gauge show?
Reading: 400 kPa
